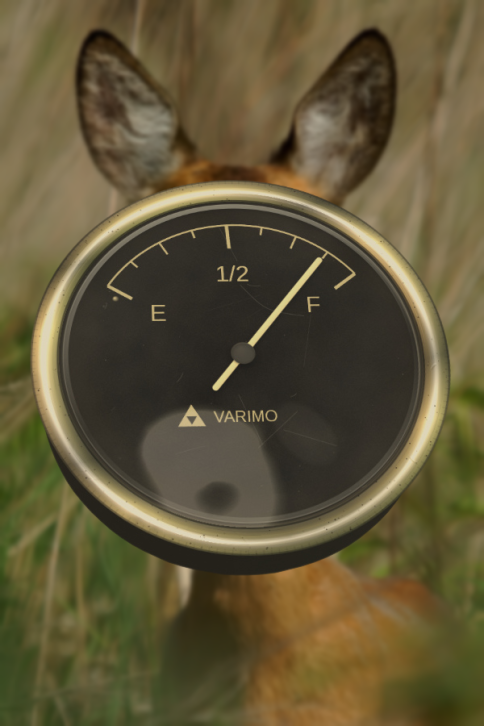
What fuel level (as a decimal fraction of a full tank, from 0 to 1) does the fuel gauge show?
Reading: 0.875
